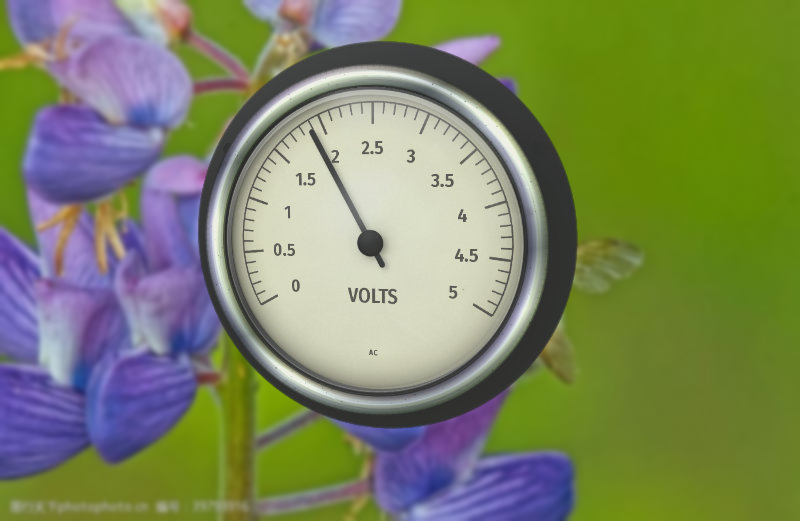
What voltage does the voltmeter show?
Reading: 1.9 V
